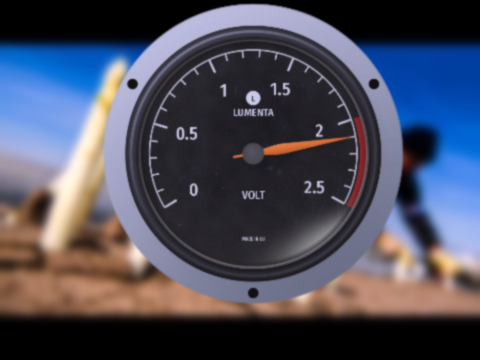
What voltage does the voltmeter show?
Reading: 2.1 V
